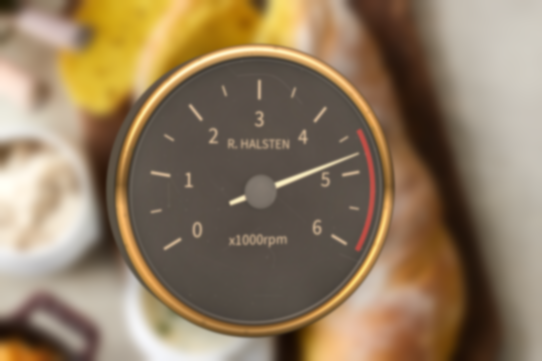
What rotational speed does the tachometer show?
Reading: 4750 rpm
